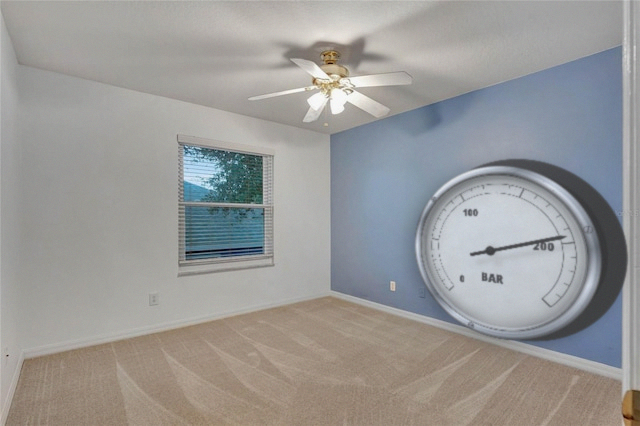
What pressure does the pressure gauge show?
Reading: 195 bar
